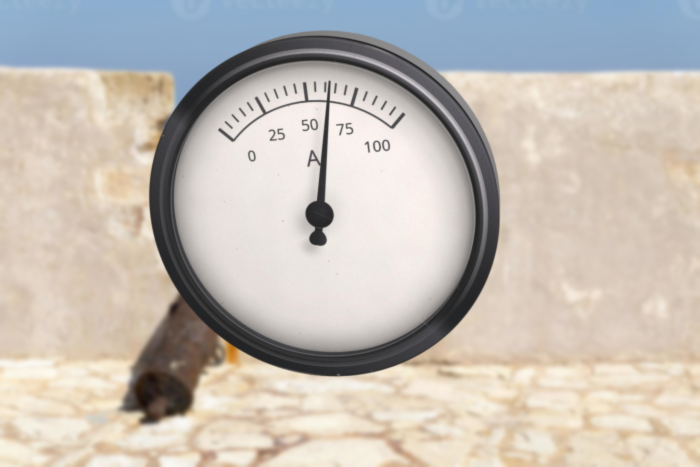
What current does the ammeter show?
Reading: 62.5 A
